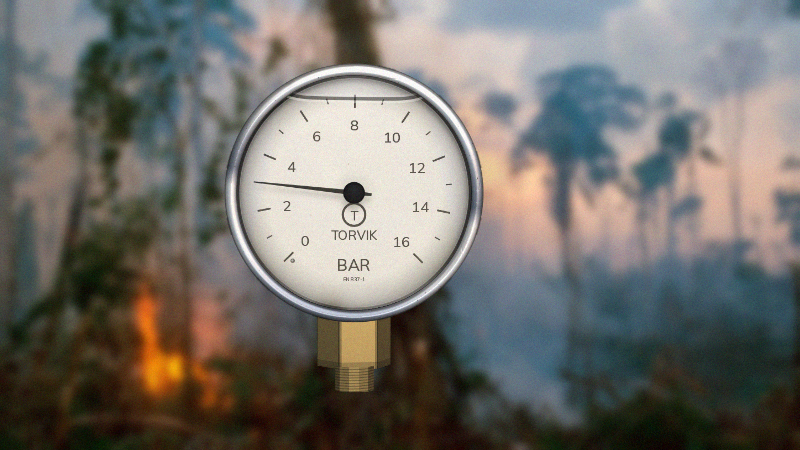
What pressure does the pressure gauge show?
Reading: 3 bar
